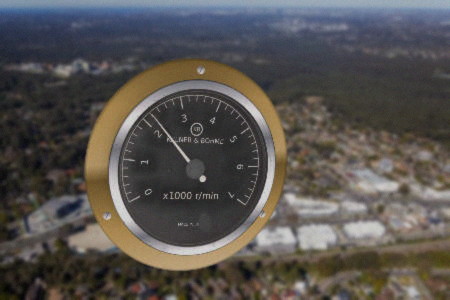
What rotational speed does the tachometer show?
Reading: 2200 rpm
